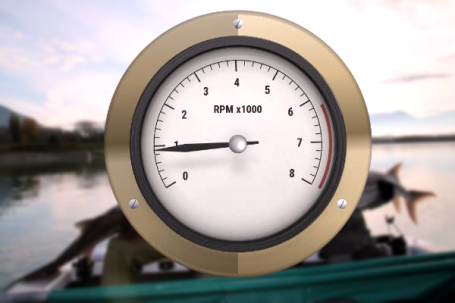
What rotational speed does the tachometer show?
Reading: 900 rpm
